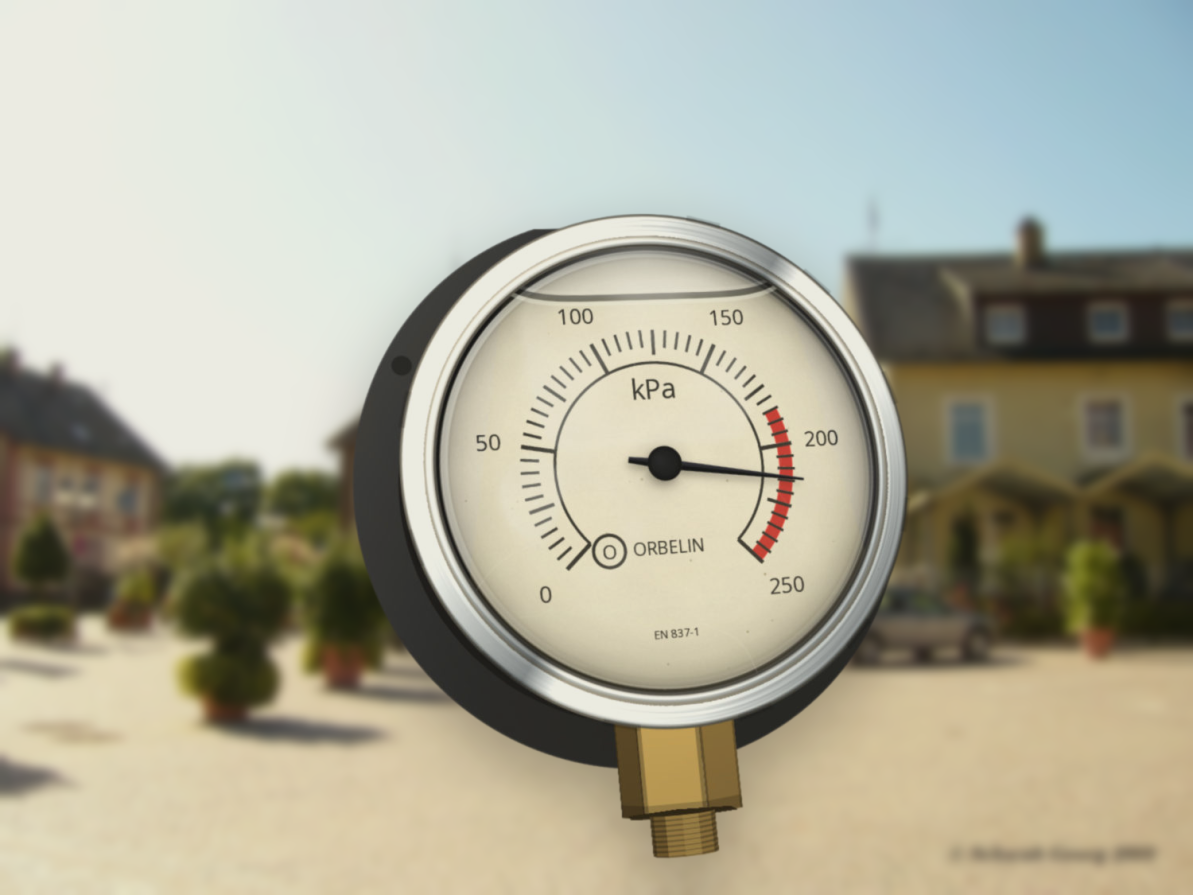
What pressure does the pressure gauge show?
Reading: 215 kPa
